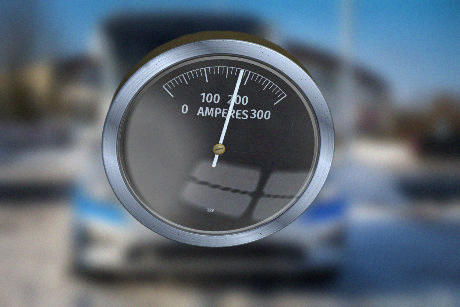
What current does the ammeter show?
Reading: 180 A
